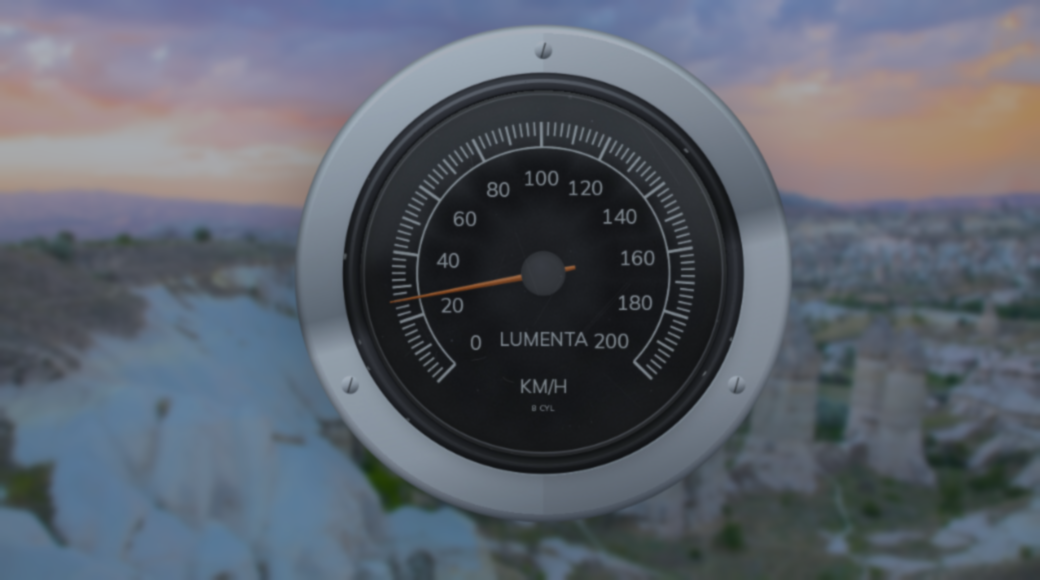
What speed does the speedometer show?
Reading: 26 km/h
